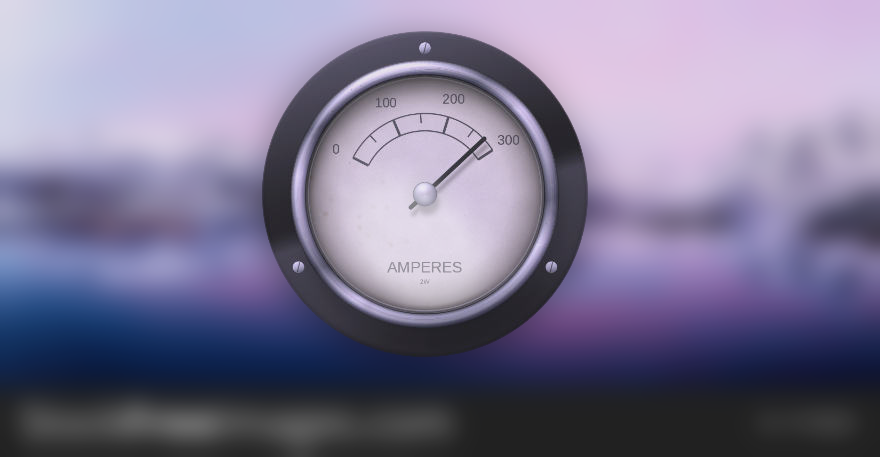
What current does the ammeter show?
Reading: 275 A
